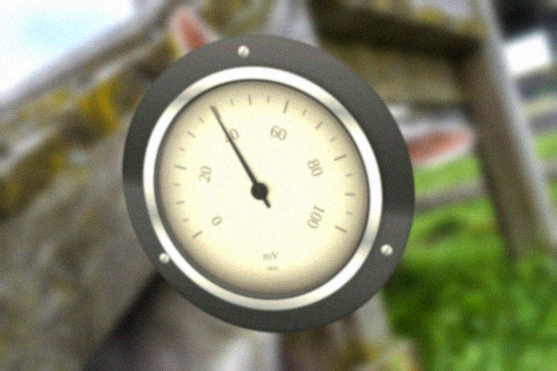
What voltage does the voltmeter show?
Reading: 40 mV
